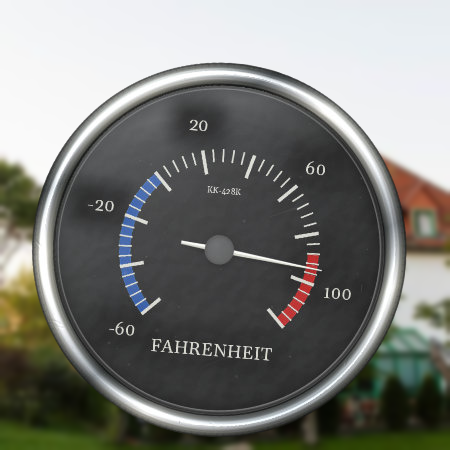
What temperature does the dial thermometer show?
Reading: 94 °F
